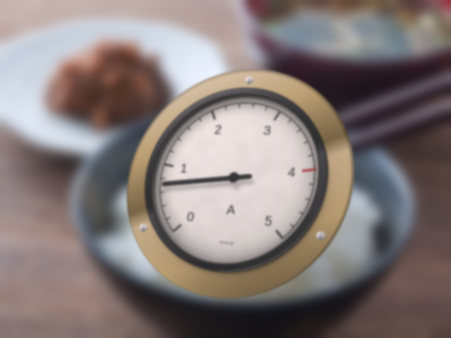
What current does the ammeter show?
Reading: 0.7 A
